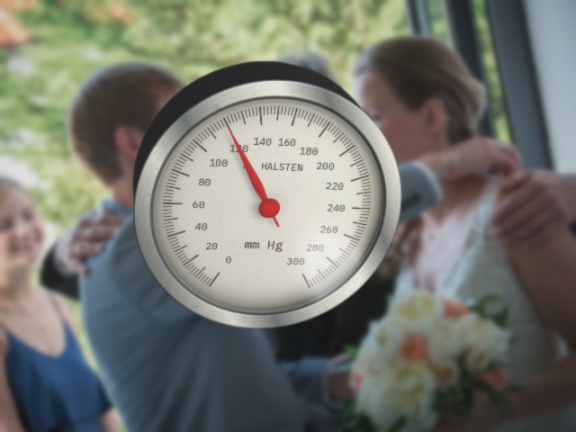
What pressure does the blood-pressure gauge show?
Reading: 120 mmHg
